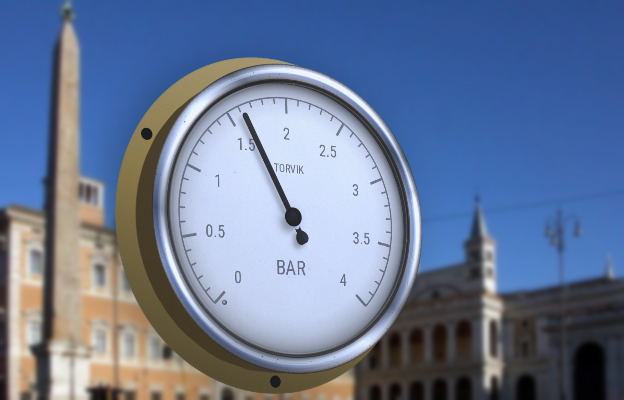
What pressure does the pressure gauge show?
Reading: 1.6 bar
